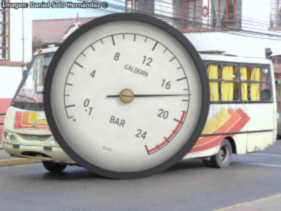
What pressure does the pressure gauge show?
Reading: 17.5 bar
